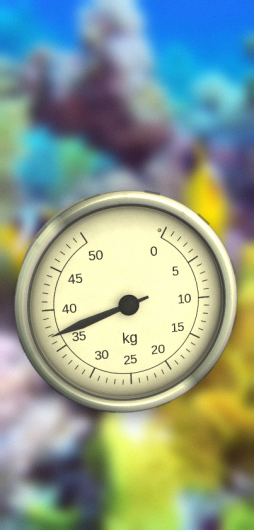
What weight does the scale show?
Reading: 37 kg
